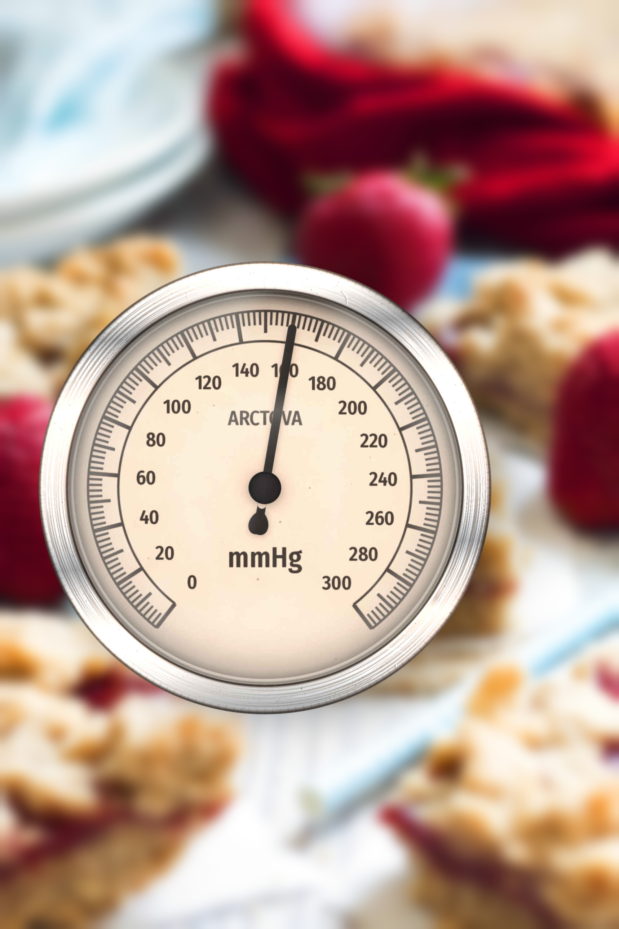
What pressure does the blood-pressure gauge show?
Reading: 160 mmHg
